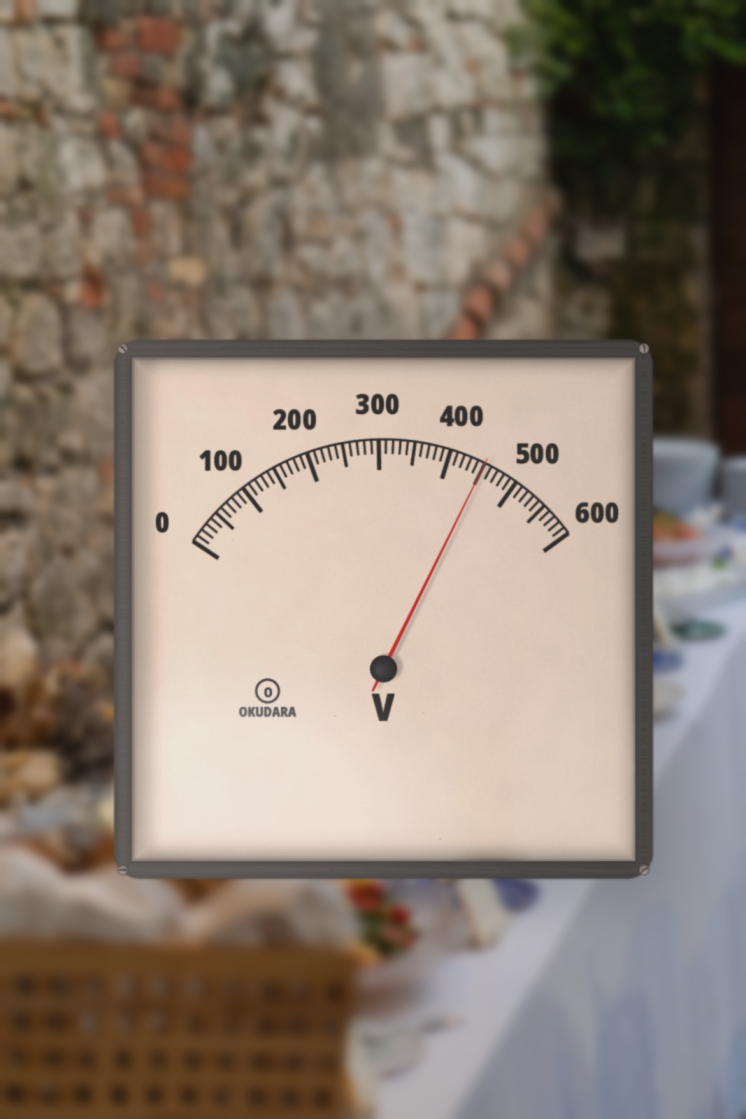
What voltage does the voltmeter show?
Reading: 450 V
